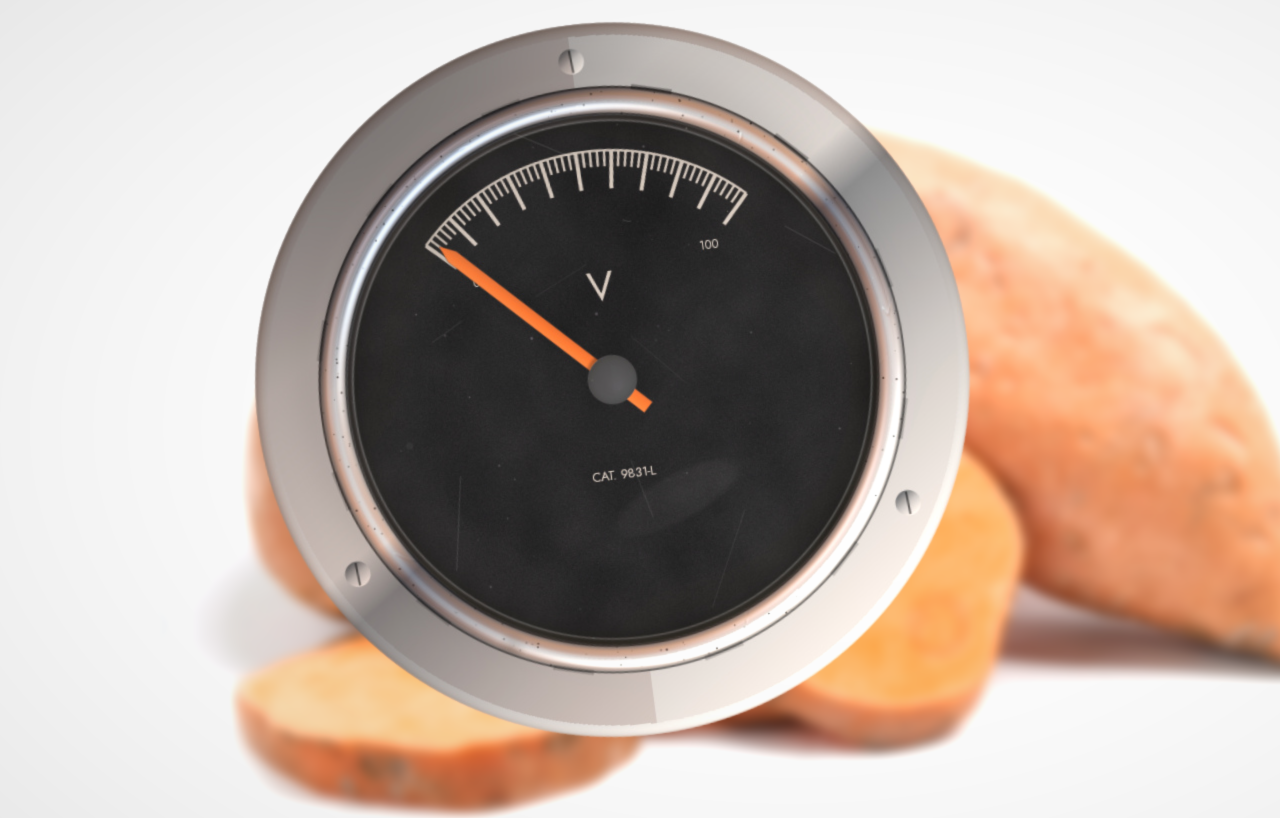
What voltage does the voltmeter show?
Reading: 2 V
